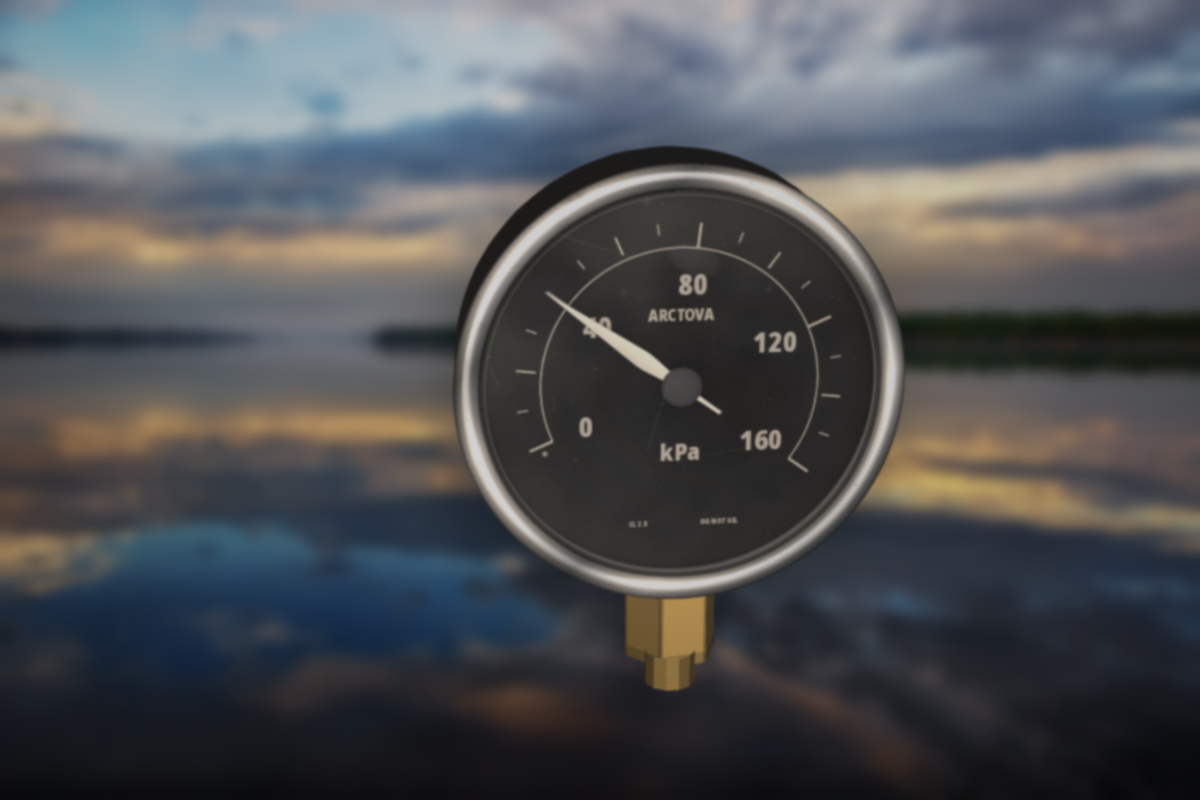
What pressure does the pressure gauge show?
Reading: 40 kPa
